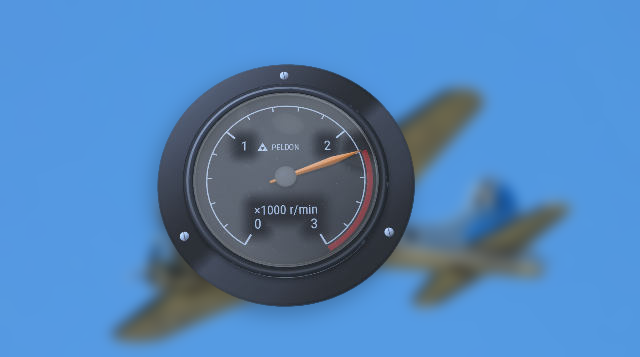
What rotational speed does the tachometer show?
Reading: 2200 rpm
